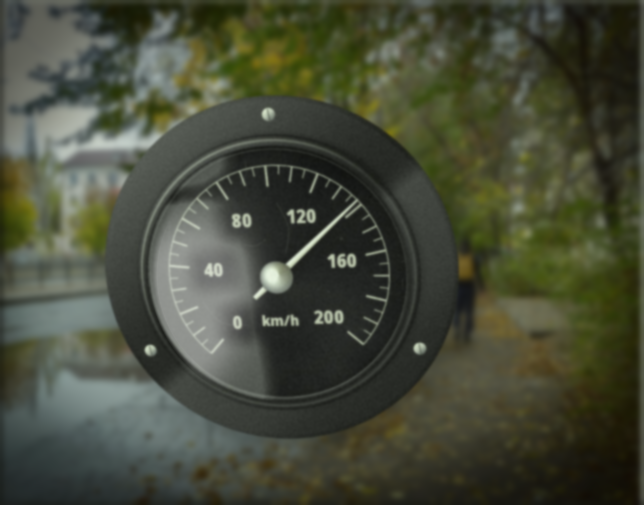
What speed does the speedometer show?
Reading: 137.5 km/h
